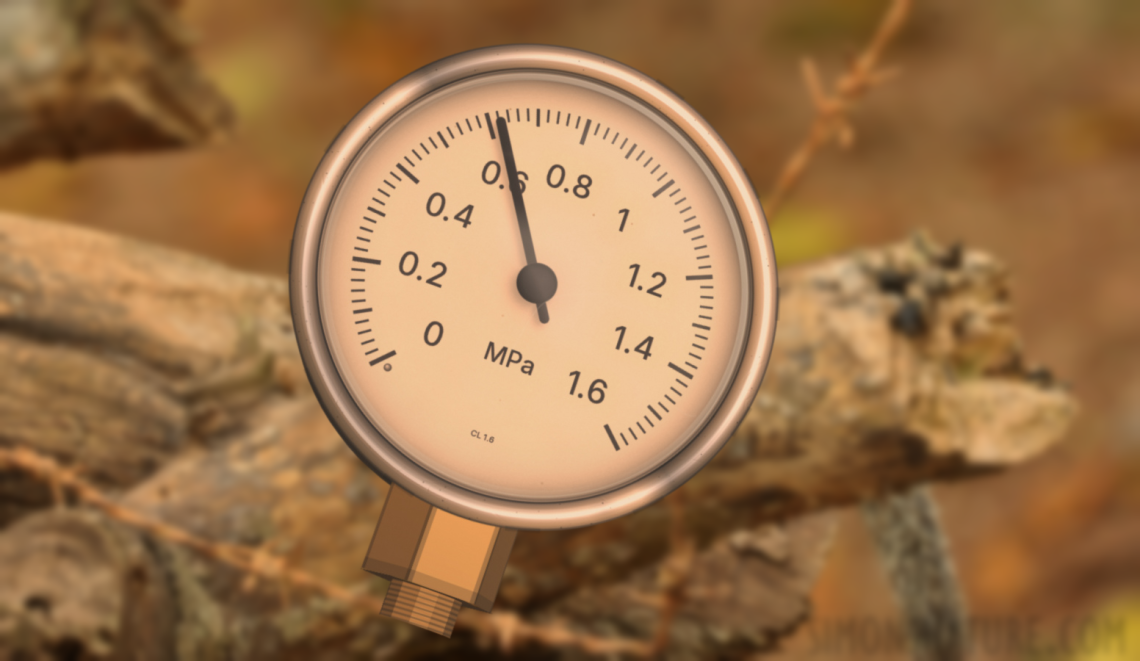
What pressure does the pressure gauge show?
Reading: 0.62 MPa
